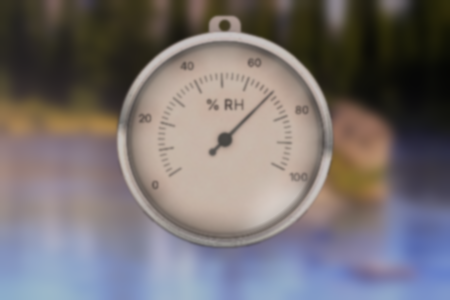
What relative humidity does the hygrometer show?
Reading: 70 %
